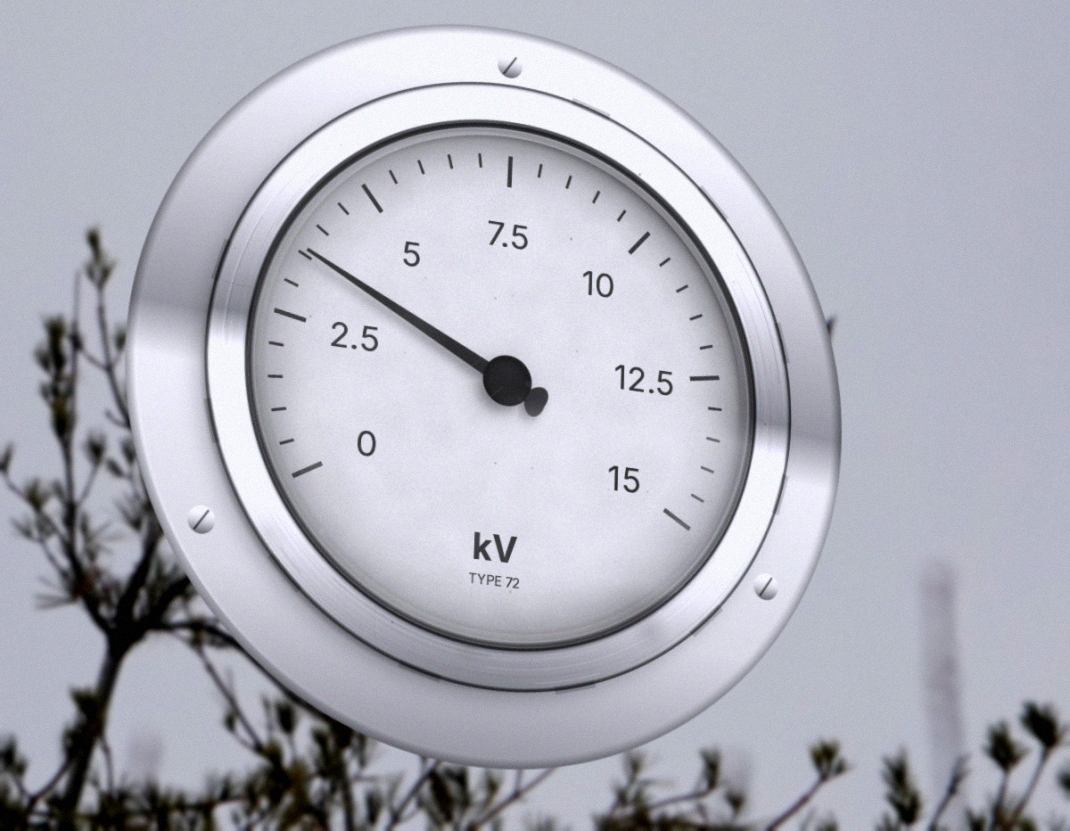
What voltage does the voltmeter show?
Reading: 3.5 kV
